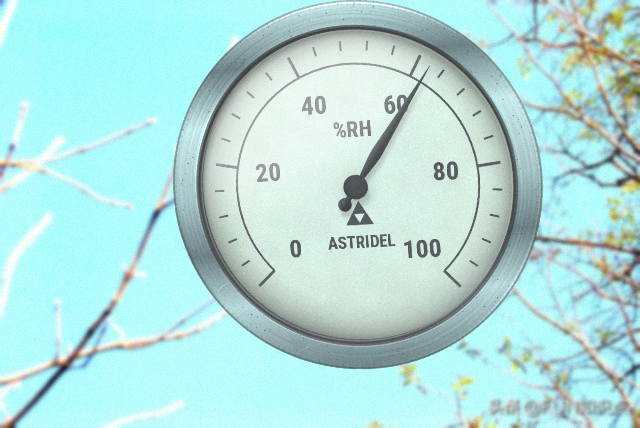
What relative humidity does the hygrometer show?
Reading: 62 %
